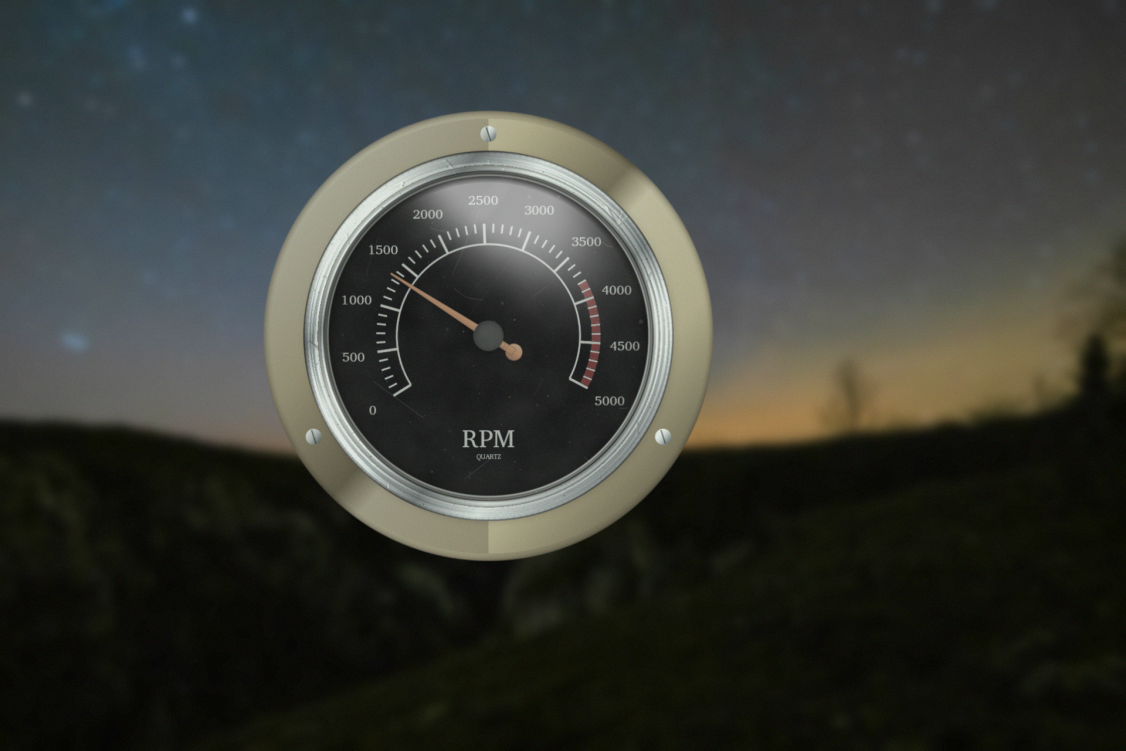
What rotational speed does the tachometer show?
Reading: 1350 rpm
